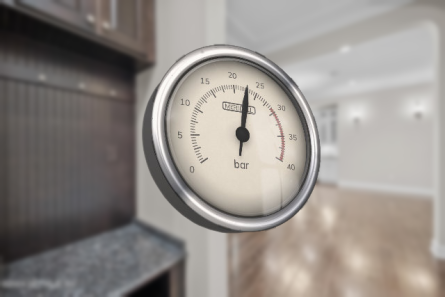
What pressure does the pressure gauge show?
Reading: 22.5 bar
